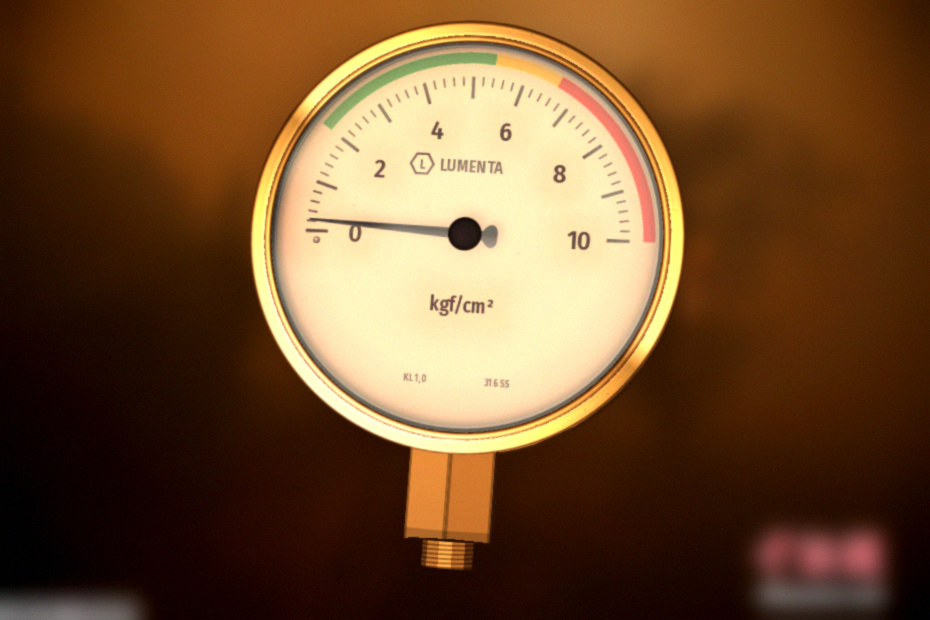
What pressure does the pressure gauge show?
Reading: 0.2 kg/cm²
